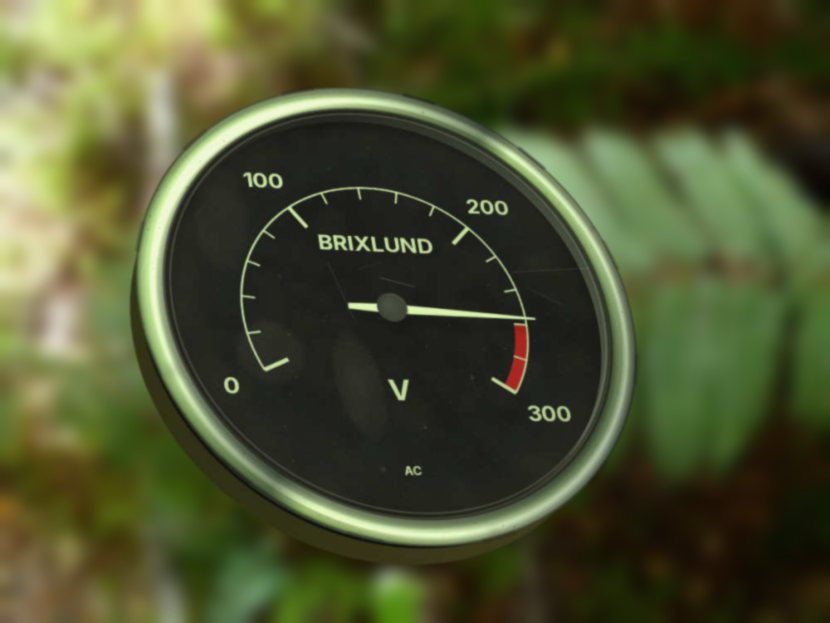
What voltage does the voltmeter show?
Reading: 260 V
